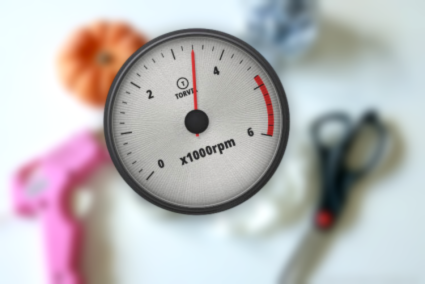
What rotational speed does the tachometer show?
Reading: 3400 rpm
